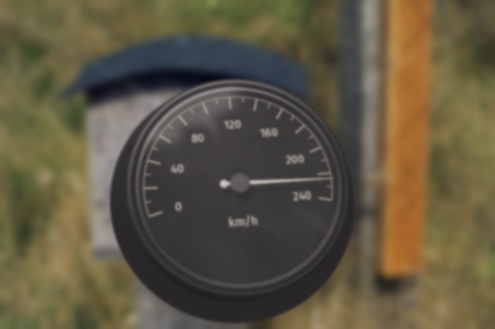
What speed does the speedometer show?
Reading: 225 km/h
